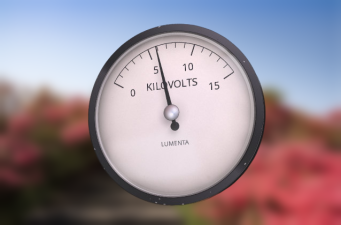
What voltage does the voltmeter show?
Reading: 6 kV
